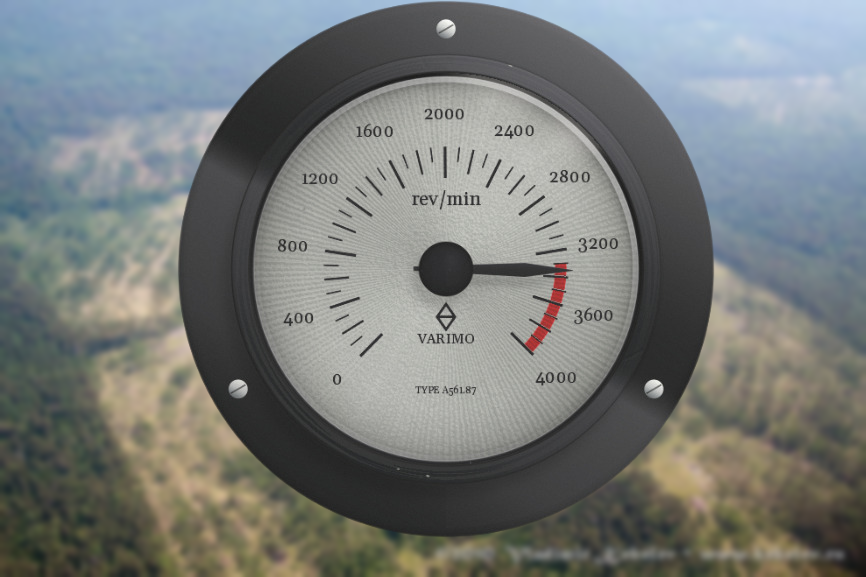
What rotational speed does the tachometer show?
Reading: 3350 rpm
